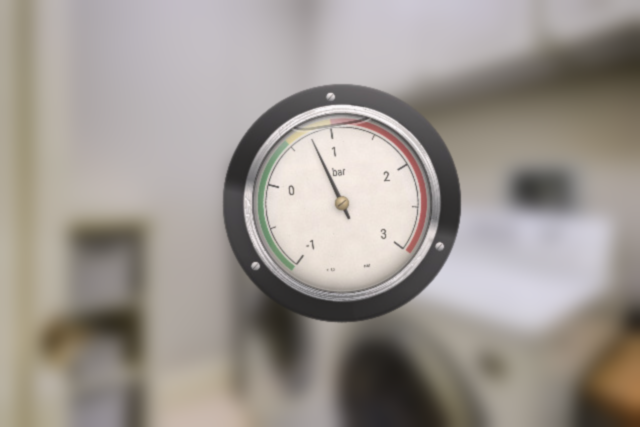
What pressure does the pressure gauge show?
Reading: 0.75 bar
